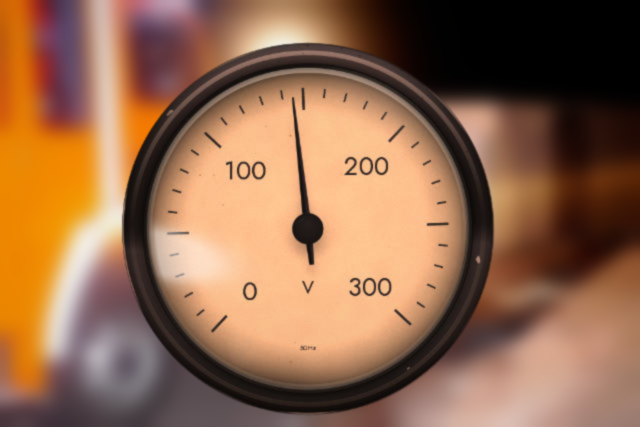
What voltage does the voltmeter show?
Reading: 145 V
